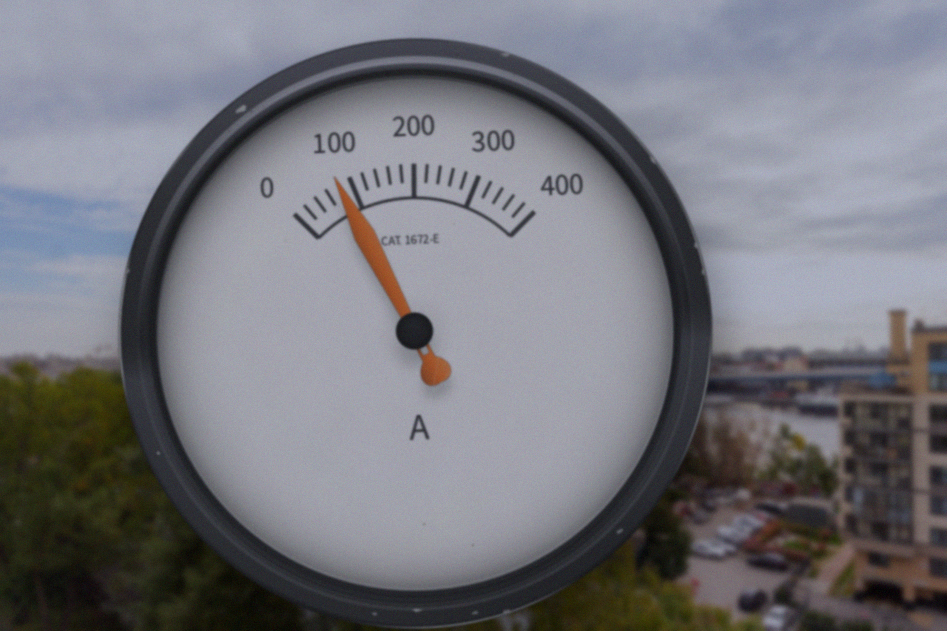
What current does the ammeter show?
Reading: 80 A
